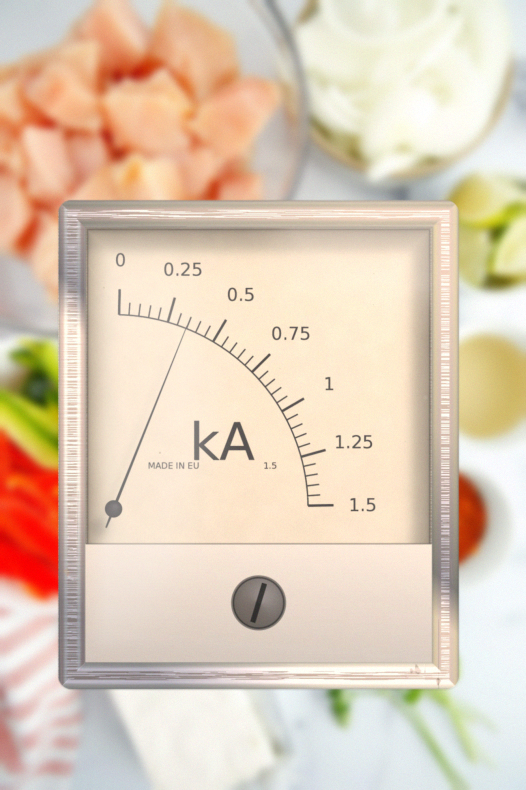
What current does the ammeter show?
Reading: 0.35 kA
